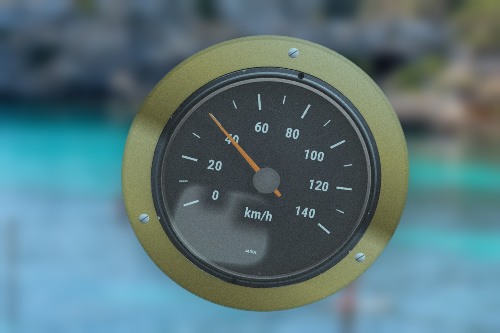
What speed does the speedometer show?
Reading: 40 km/h
